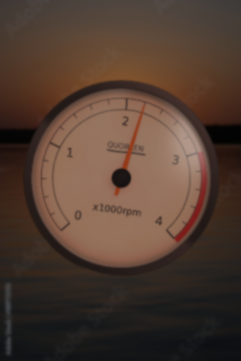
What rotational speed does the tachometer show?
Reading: 2200 rpm
